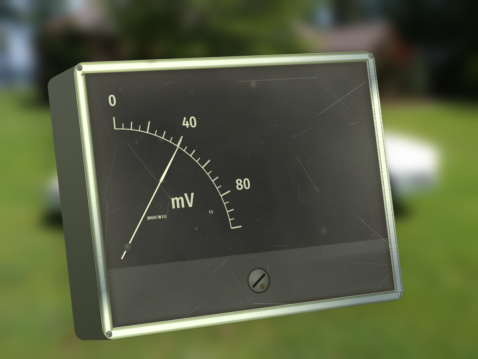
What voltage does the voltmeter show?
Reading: 40 mV
